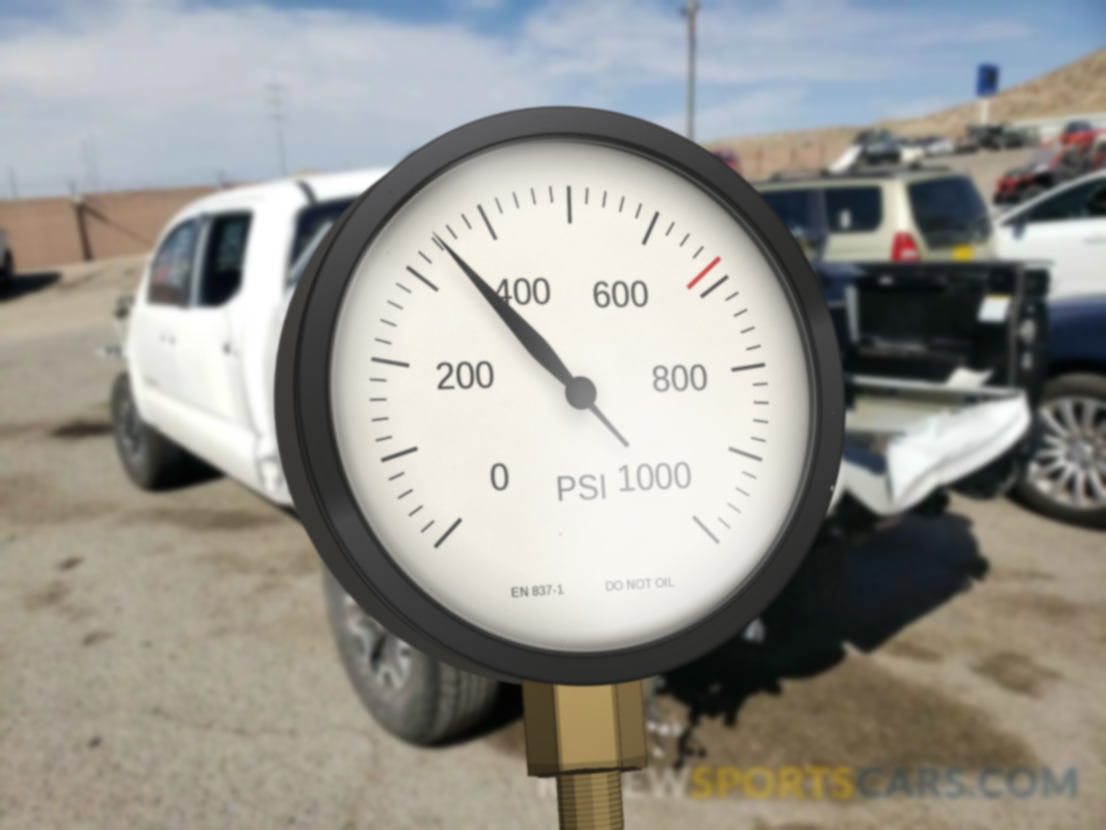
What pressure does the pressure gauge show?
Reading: 340 psi
